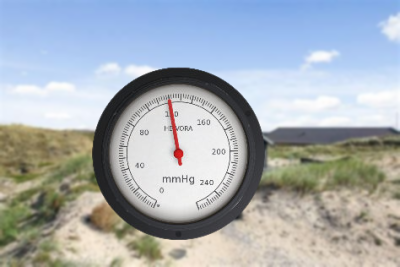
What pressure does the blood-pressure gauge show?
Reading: 120 mmHg
